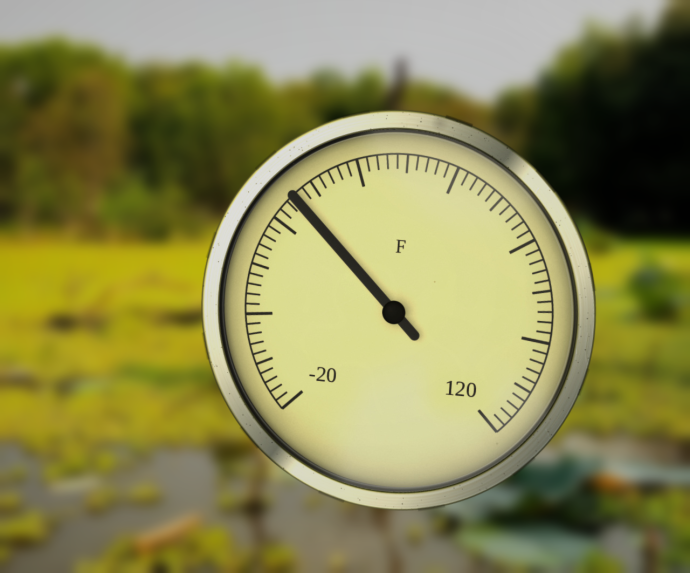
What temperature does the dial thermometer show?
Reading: 26 °F
